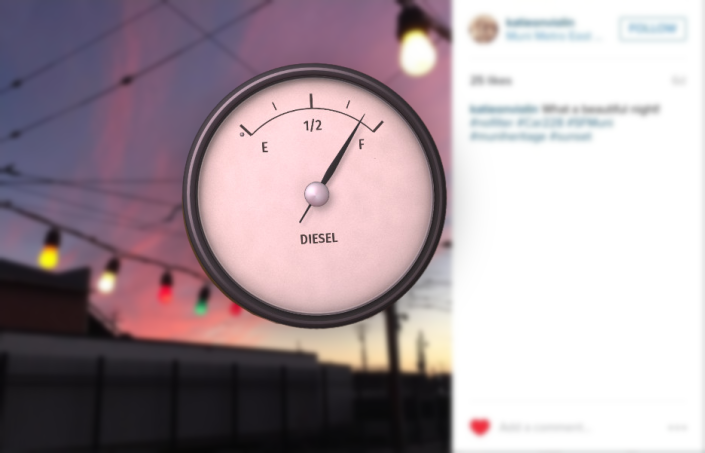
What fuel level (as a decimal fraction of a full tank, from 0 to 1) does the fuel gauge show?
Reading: 0.875
